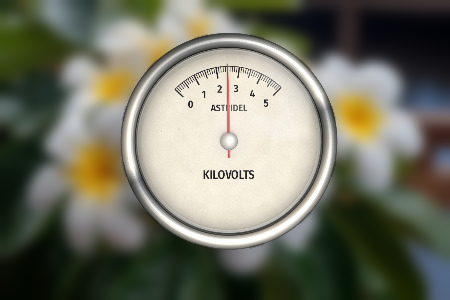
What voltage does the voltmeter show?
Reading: 2.5 kV
